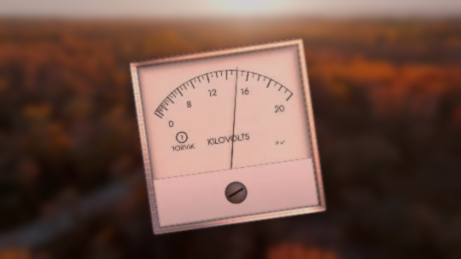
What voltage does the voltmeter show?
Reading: 15 kV
